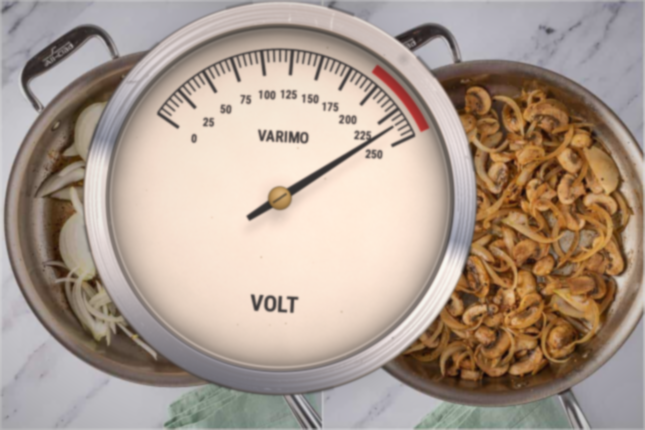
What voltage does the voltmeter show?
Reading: 235 V
